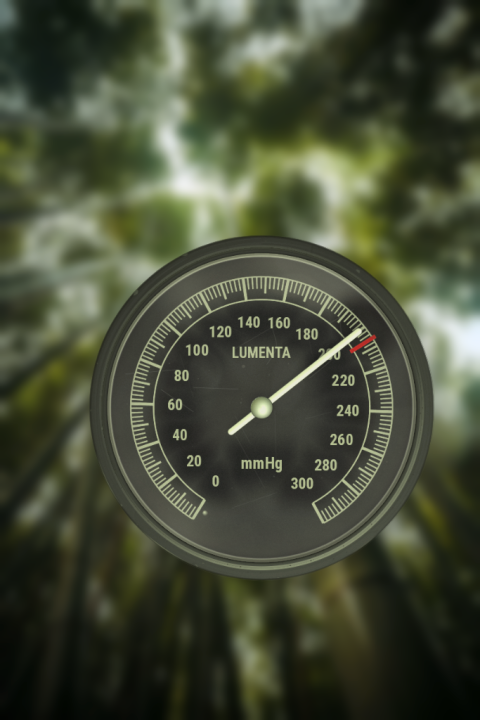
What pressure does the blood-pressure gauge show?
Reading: 200 mmHg
